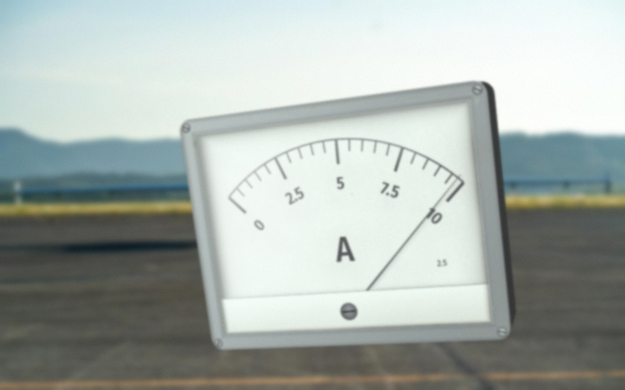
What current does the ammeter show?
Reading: 9.75 A
